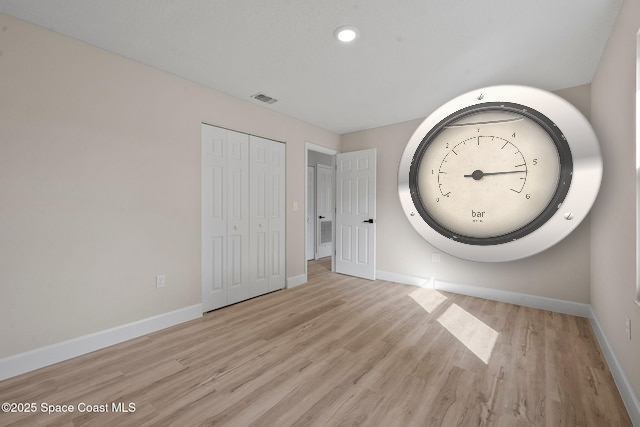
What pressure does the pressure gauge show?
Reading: 5.25 bar
